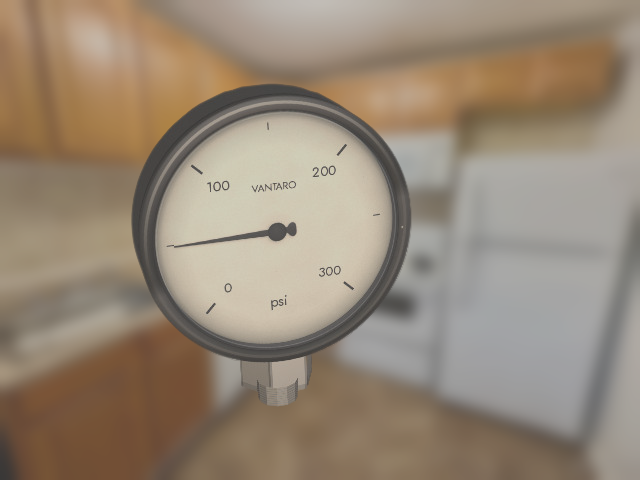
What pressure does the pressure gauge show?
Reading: 50 psi
